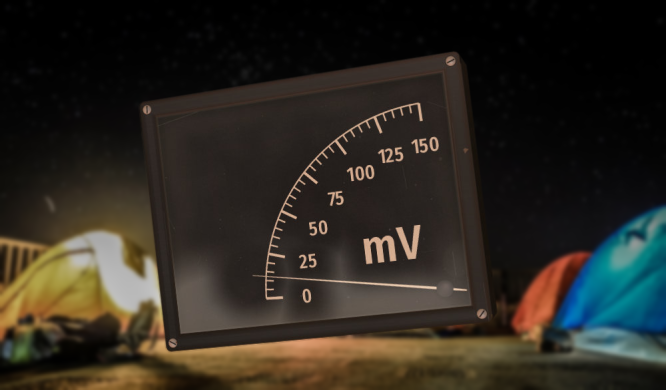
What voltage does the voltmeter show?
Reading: 12.5 mV
